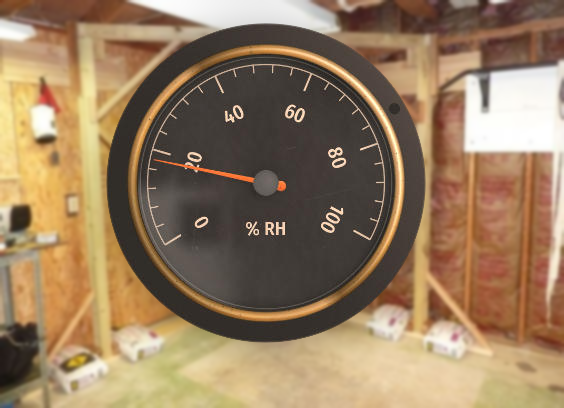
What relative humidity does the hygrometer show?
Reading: 18 %
